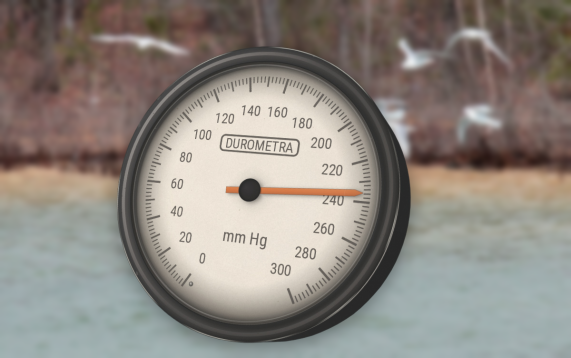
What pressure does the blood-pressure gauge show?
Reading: 236 mmHg
